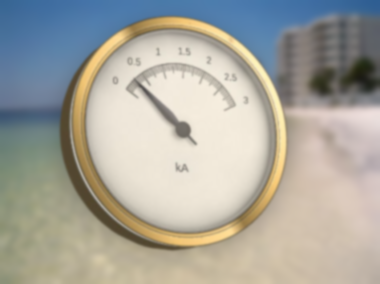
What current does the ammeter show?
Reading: 0.25 kA
